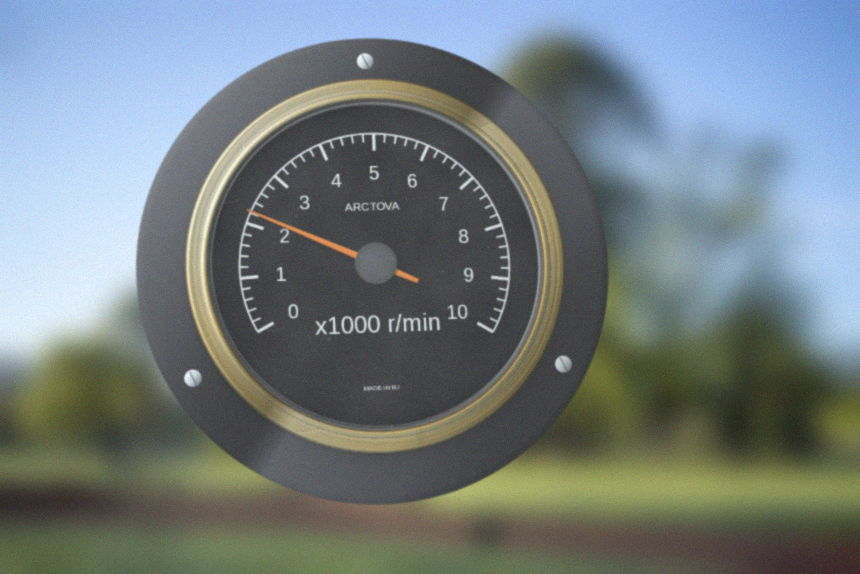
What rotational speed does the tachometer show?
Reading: 2200 rpm
